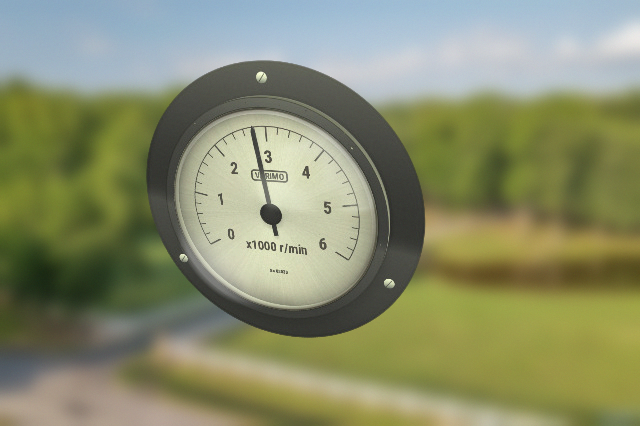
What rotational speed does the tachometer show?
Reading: 2800 rpm
